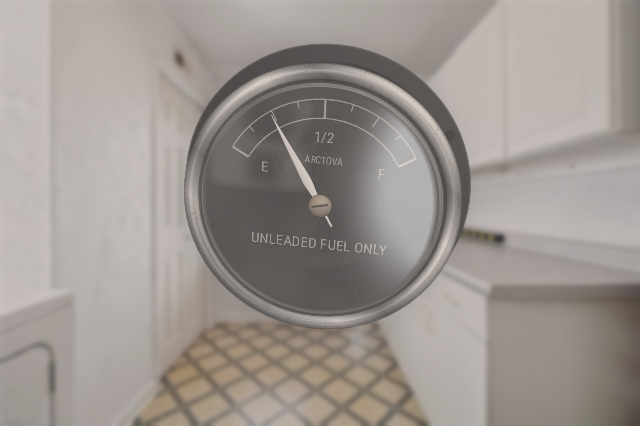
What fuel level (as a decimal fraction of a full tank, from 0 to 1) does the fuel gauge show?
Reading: 0.25
